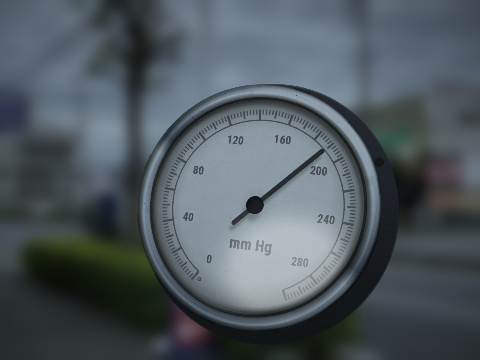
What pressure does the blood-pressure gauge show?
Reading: 190 mmHg
